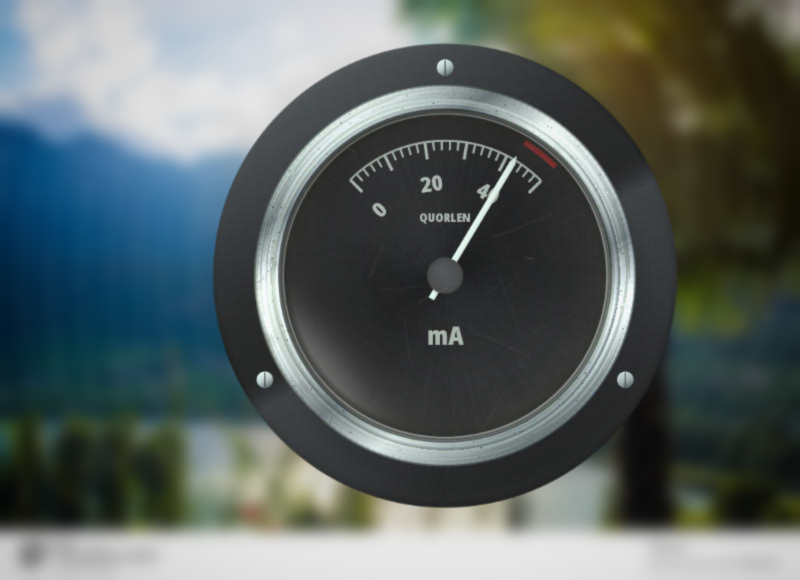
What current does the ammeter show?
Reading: 42 mA
